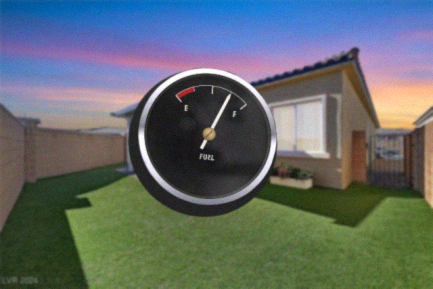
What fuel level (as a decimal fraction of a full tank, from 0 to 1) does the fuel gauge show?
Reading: 0.75
